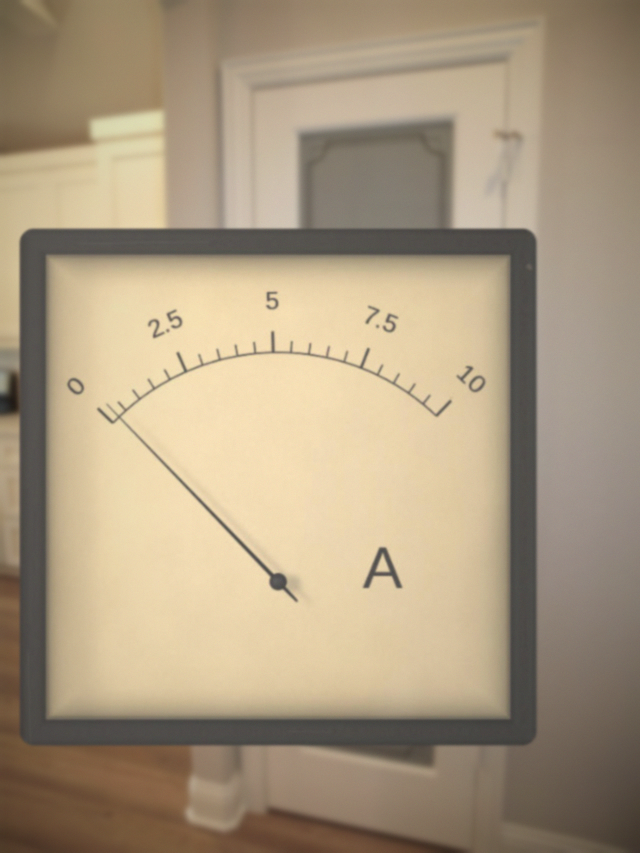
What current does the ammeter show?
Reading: 0.25 A
